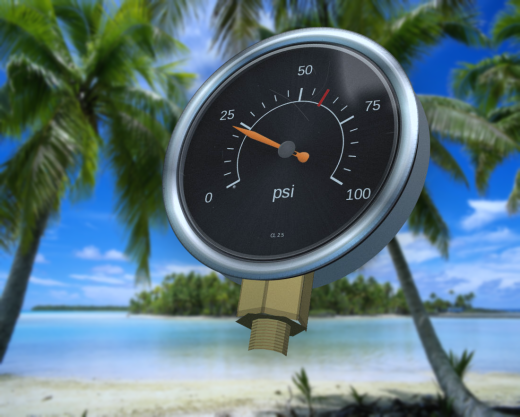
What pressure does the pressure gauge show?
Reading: 22.5 psi
